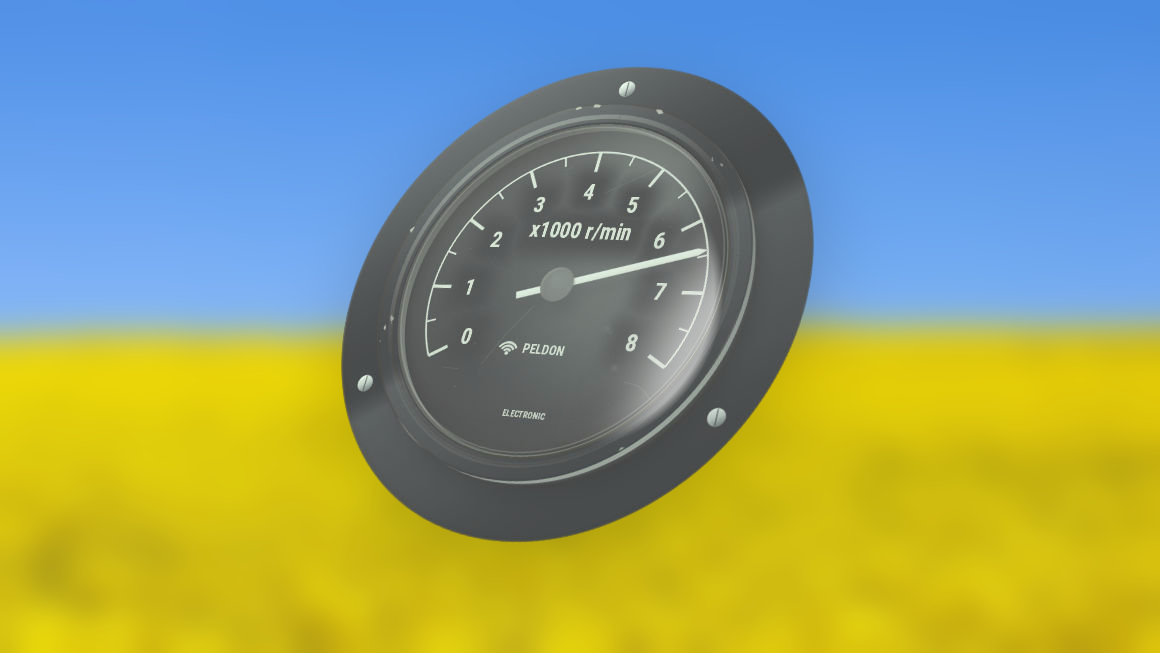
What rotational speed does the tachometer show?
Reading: 6500 rpm
